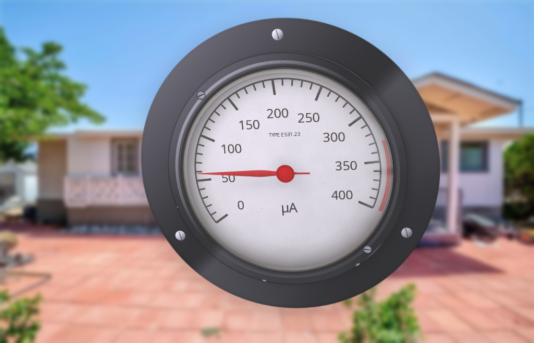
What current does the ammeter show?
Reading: 60 µA
